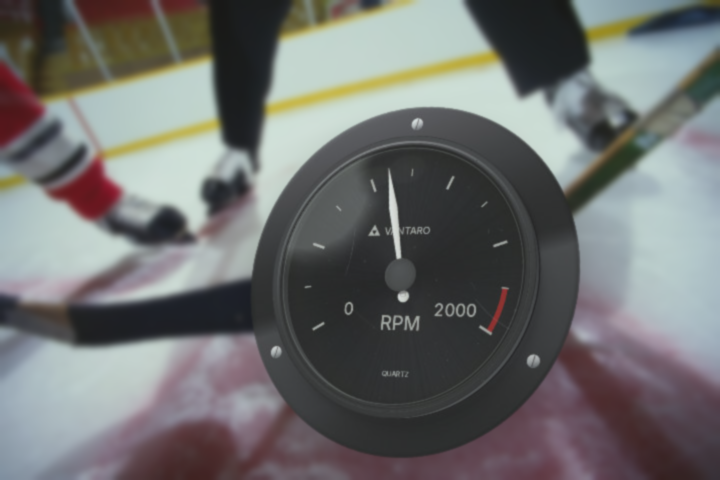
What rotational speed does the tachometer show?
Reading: 900 rpm
